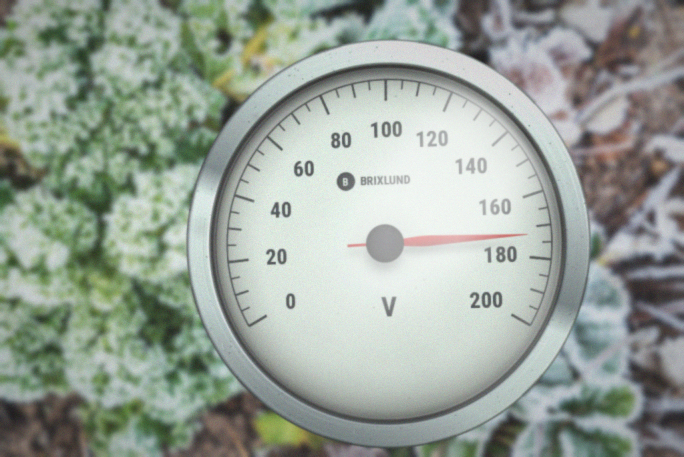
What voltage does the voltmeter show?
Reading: 172.5 V
